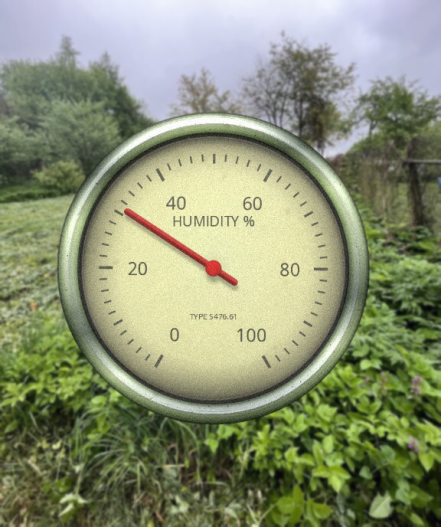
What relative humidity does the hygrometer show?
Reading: 31 %
